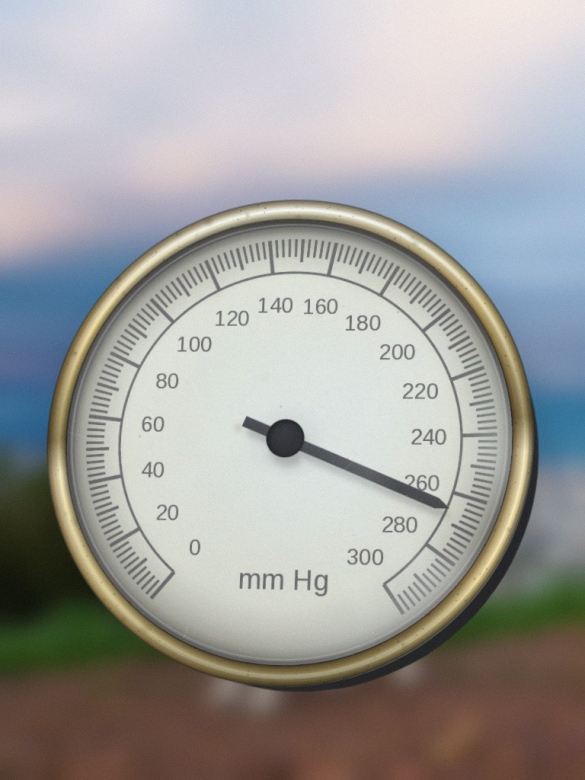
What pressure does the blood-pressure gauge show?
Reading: 266 mmHg
